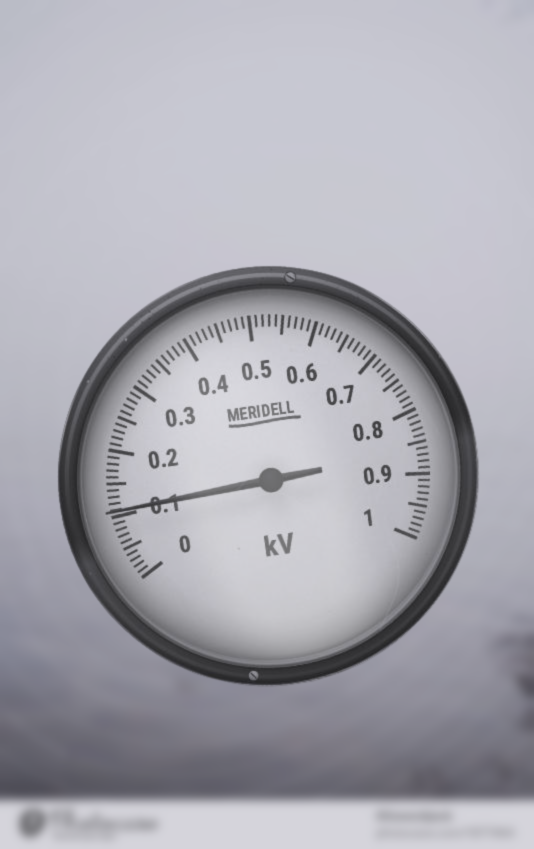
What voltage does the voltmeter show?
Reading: 0.11 kV
